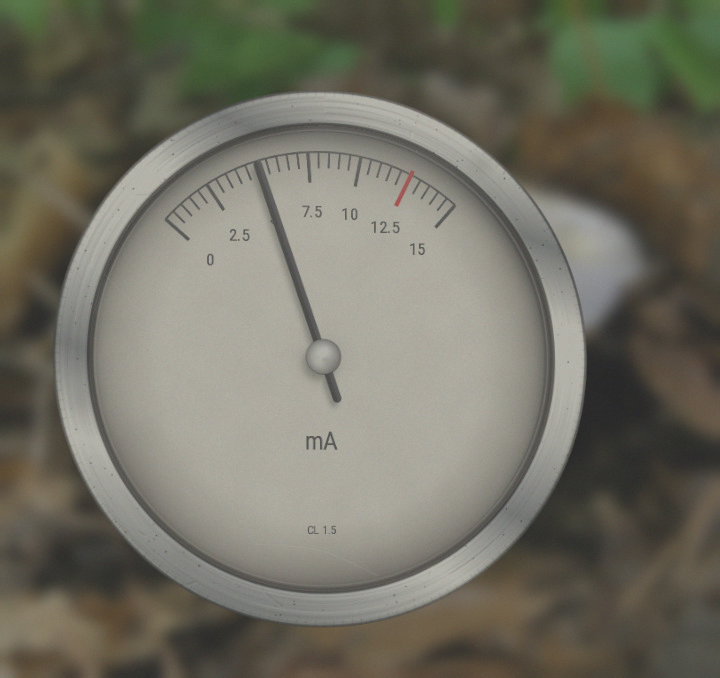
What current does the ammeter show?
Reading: 5 mA
